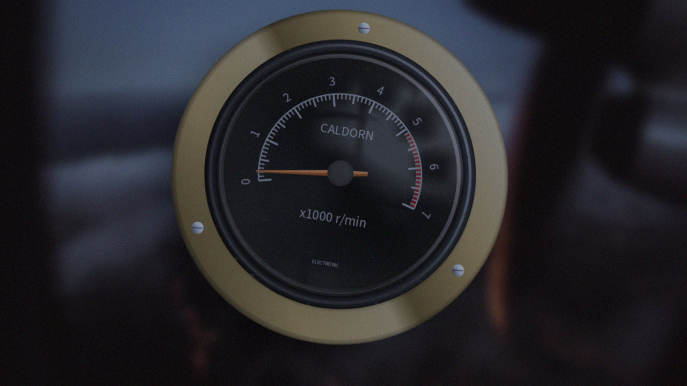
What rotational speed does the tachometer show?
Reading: 200 rpm
